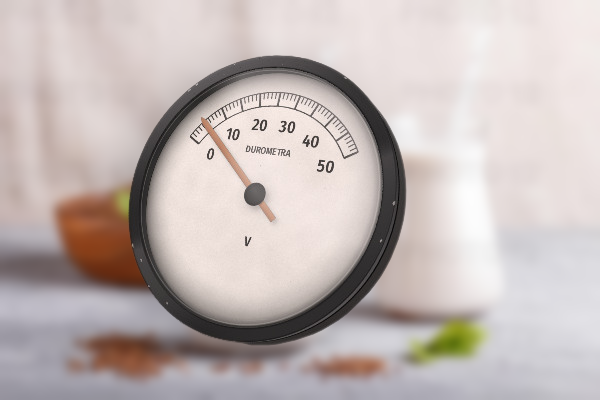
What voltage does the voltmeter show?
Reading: 5 V
